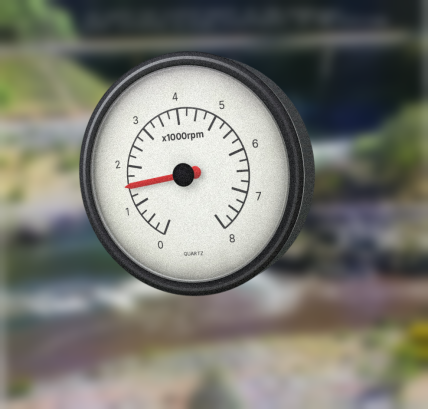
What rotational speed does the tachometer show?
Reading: 1500 rpm
